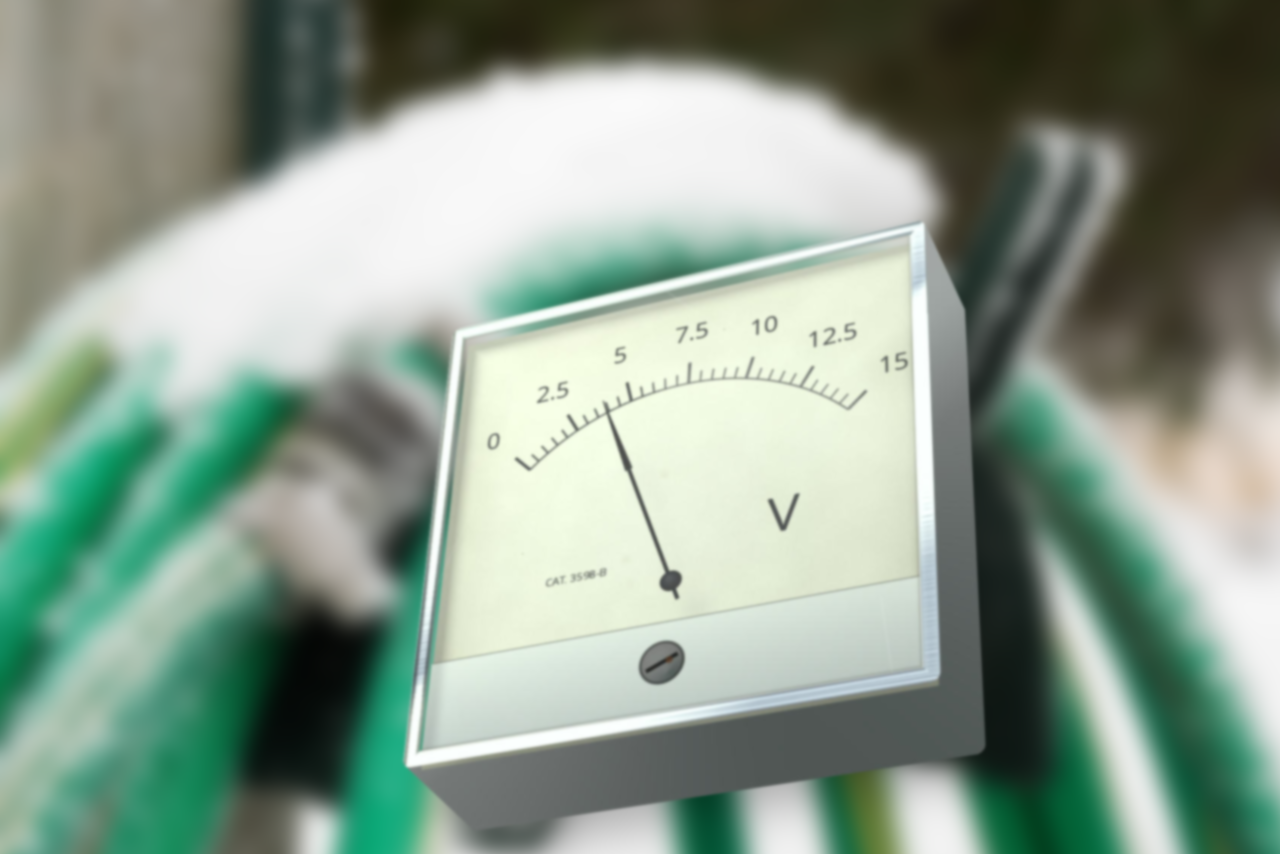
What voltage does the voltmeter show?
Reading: 4 V
